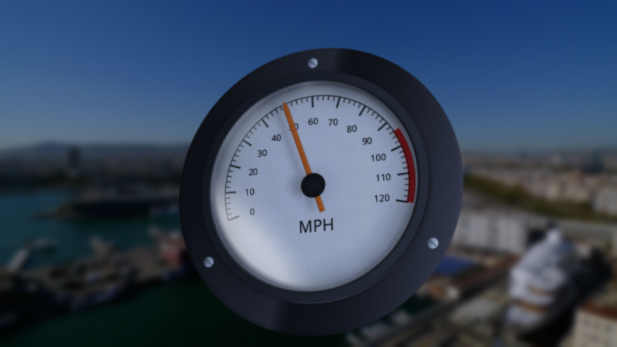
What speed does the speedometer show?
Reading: 50 mph
